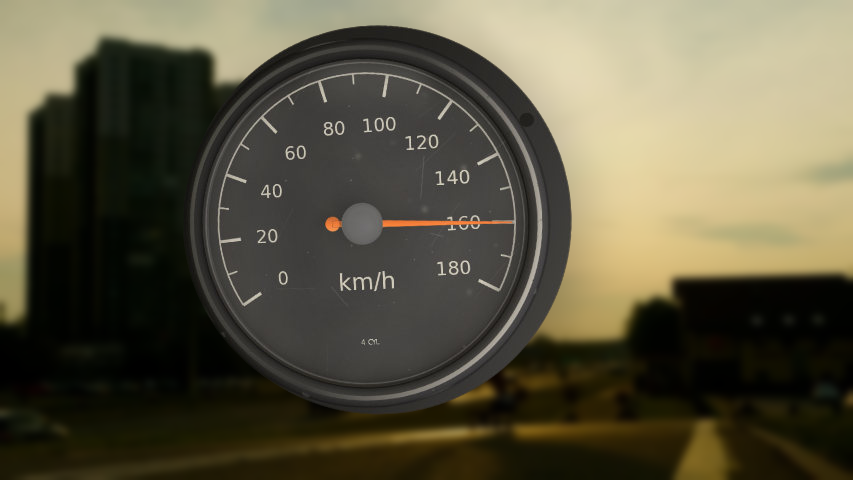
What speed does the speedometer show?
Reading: 160 km/h
